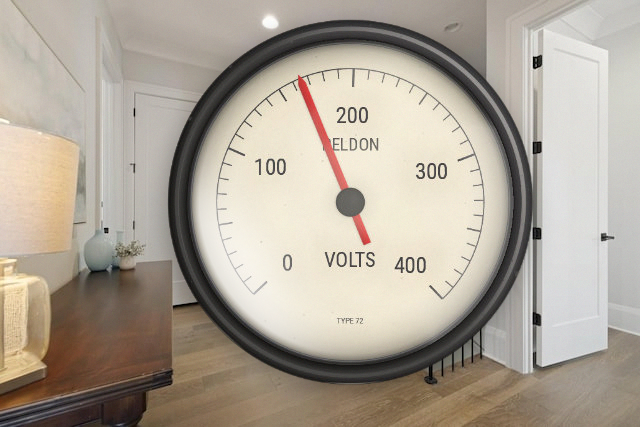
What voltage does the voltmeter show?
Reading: 165 V
